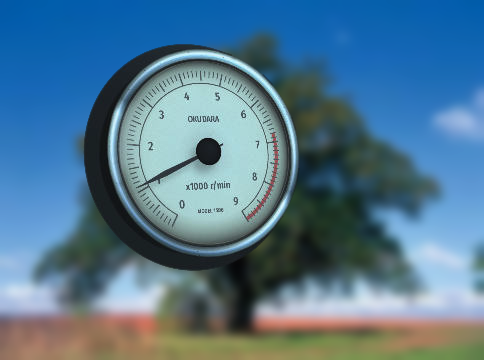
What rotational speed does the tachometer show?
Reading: 1100 rpm
